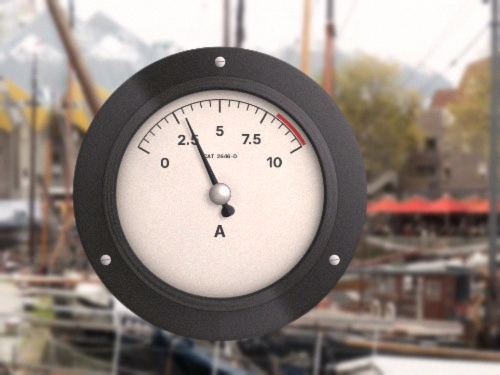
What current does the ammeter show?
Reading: 3 A
